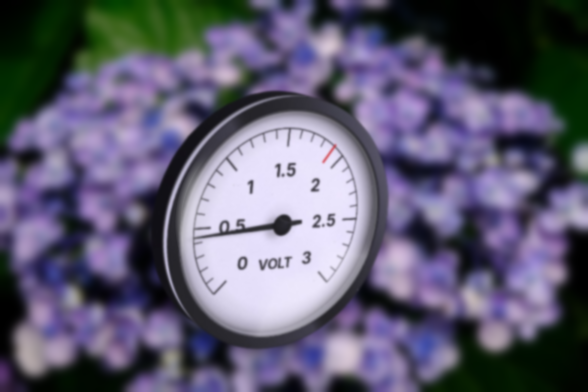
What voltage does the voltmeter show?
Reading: 0.45 V
